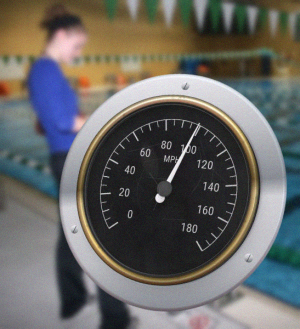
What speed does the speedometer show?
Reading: 100 mph
